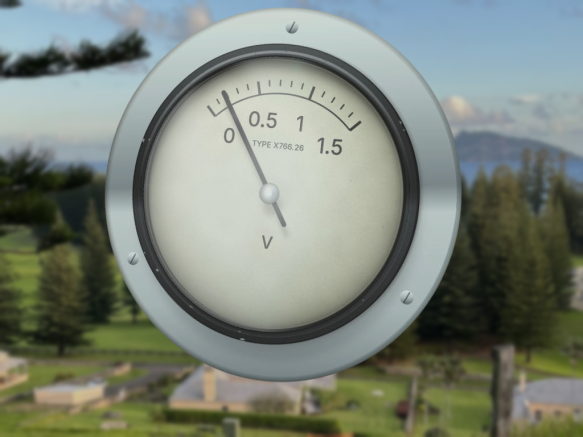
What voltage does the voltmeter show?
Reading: 0.2 V
